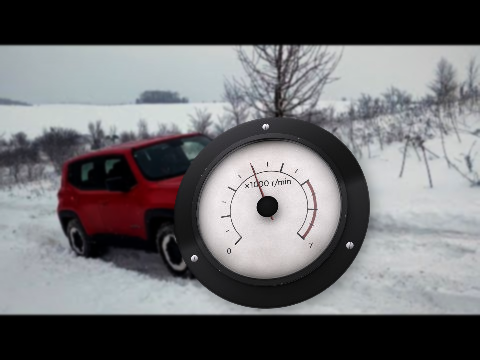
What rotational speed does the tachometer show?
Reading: 3000 rpm
